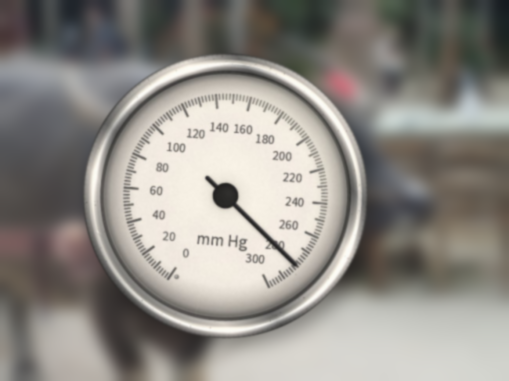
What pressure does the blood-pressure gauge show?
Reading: 280 mmHg
